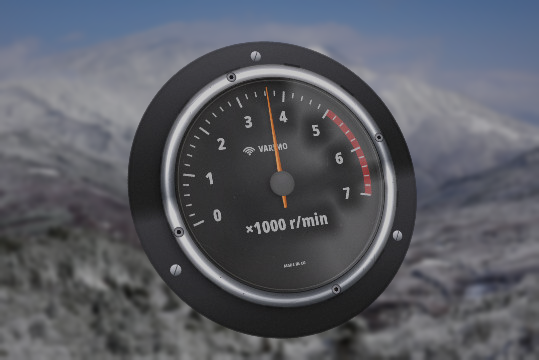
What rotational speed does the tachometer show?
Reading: 3600 rpm
